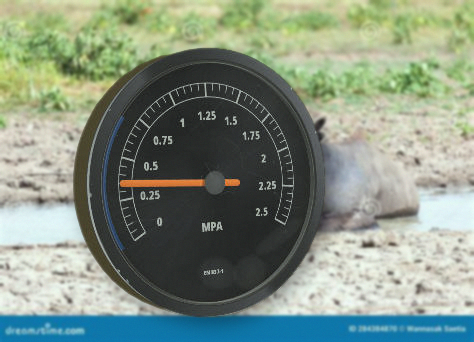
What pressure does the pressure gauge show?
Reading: 0.35 MPa
